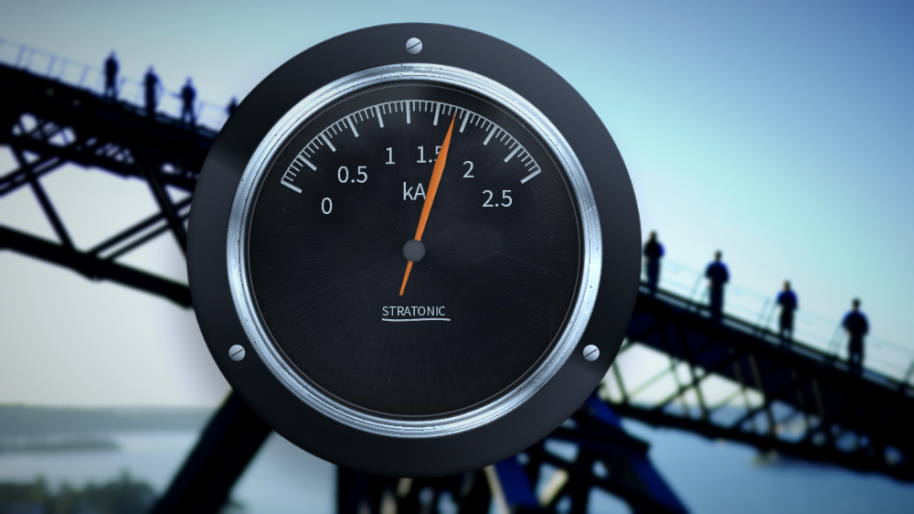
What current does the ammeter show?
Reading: 1.65 kA
